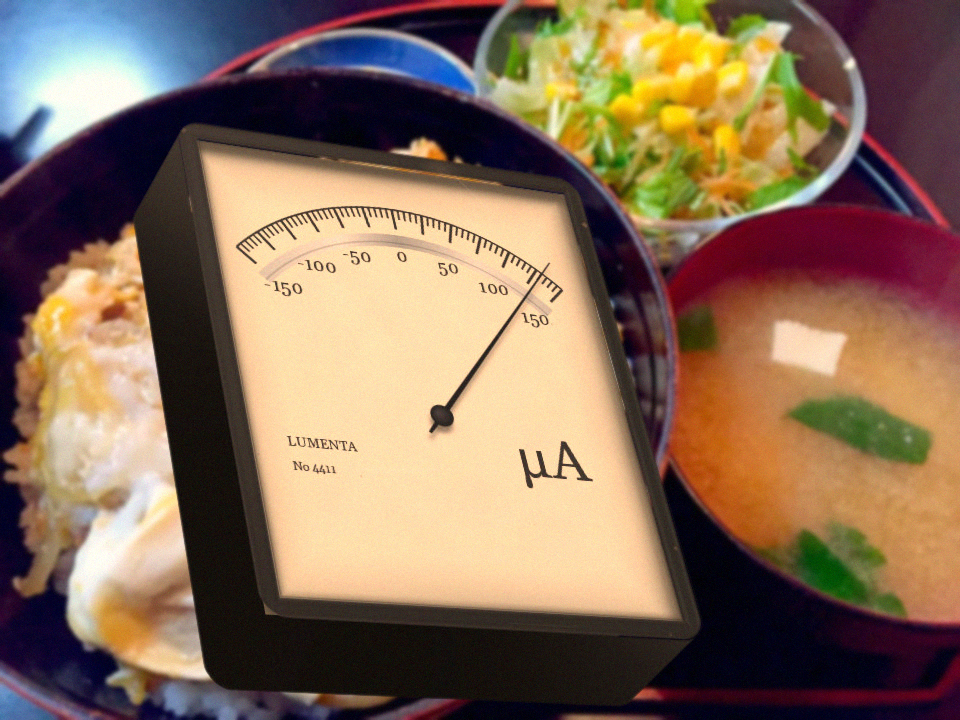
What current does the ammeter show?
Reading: 130 µA
